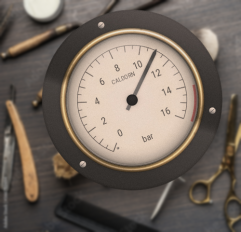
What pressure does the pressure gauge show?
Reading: 11 bar
